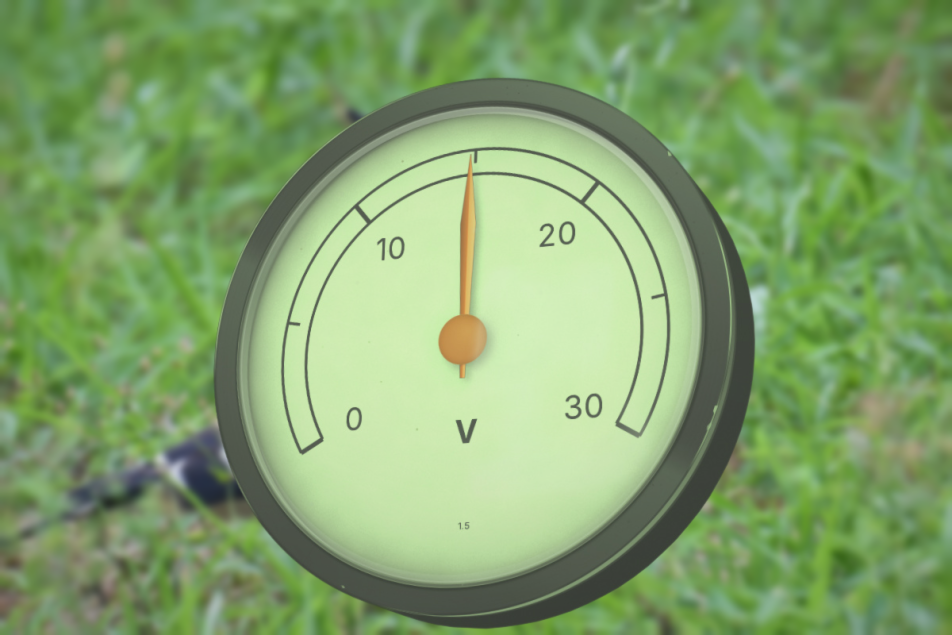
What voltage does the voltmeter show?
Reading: 15 V
